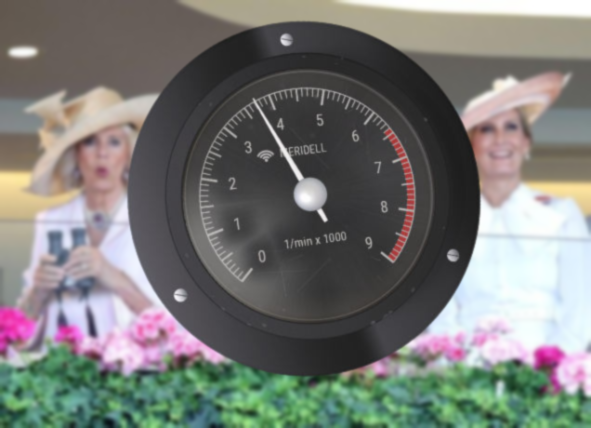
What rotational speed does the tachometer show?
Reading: 3700 rpm
